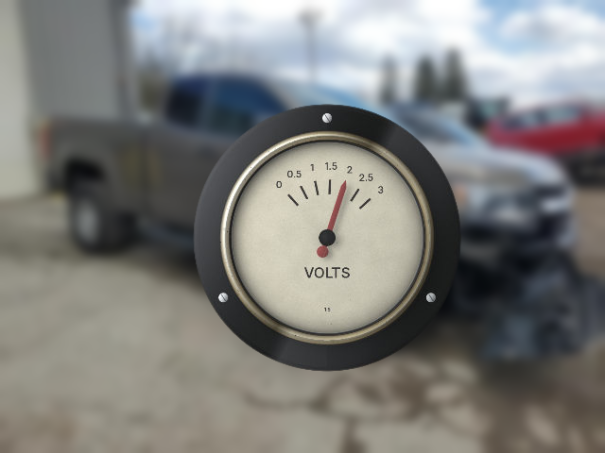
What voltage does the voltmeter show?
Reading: 2 V
